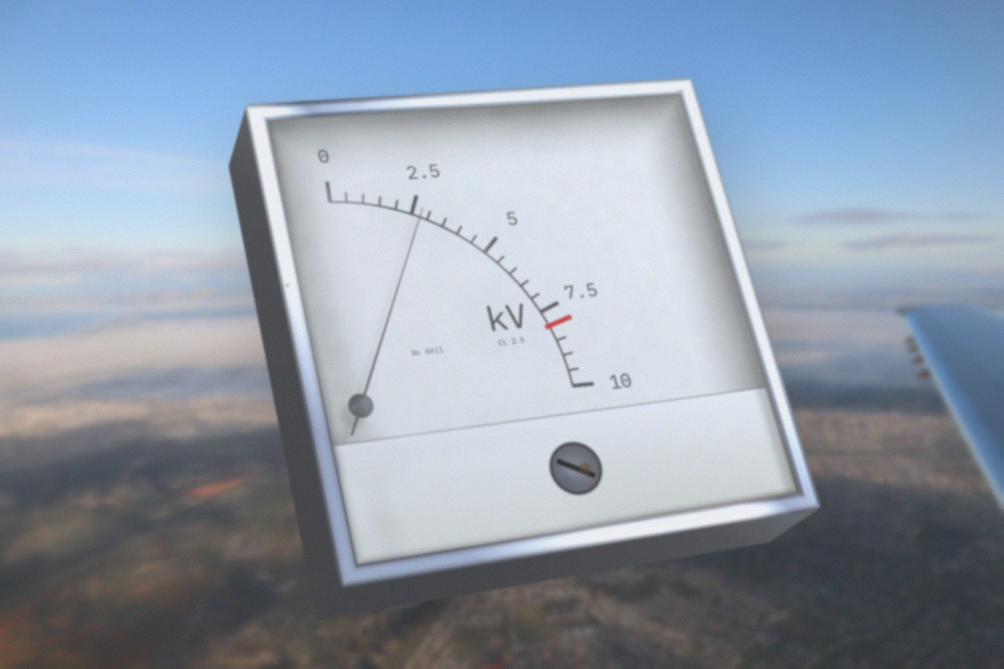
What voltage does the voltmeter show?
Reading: 2.75 kV
